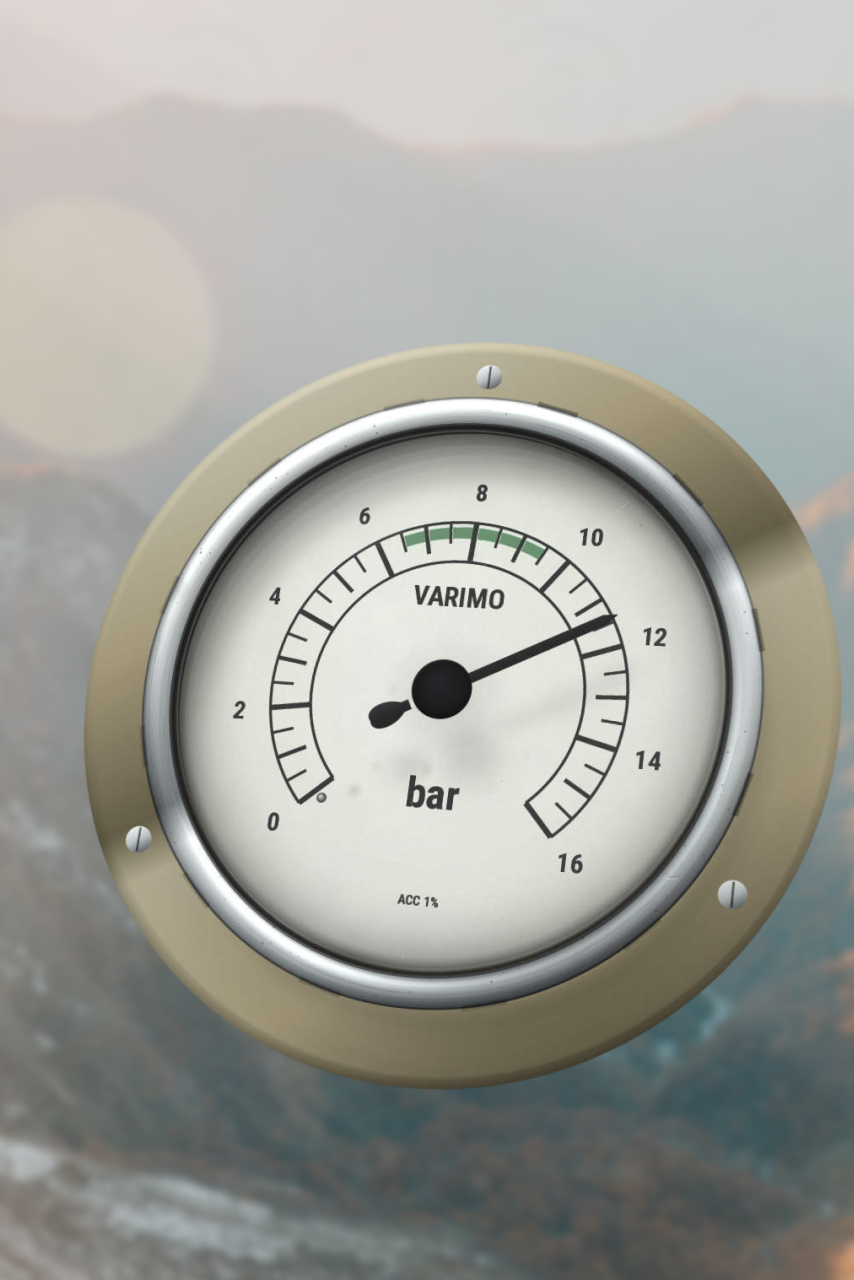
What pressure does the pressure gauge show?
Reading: 11.5 bar
